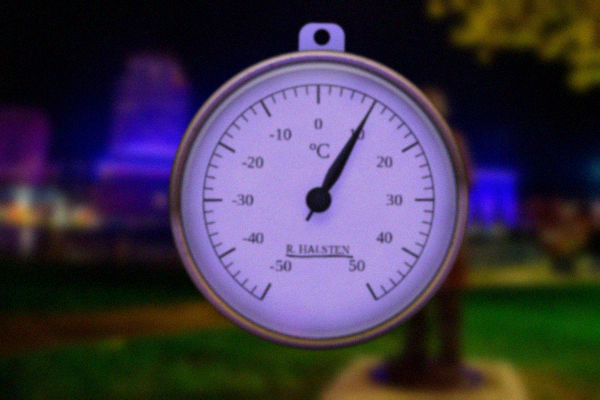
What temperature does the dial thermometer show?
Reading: 10 °C
